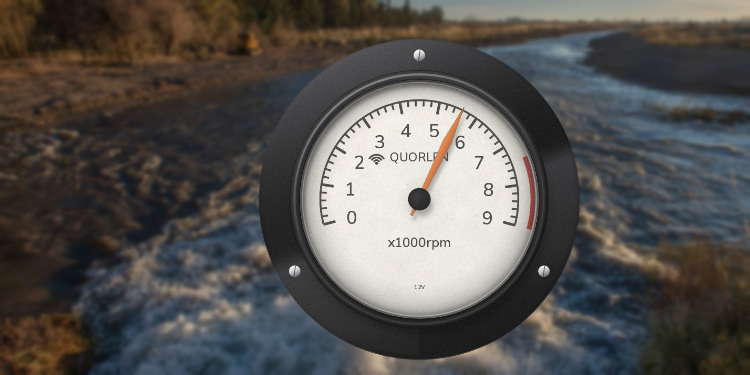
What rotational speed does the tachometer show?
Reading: 5600 rpm
